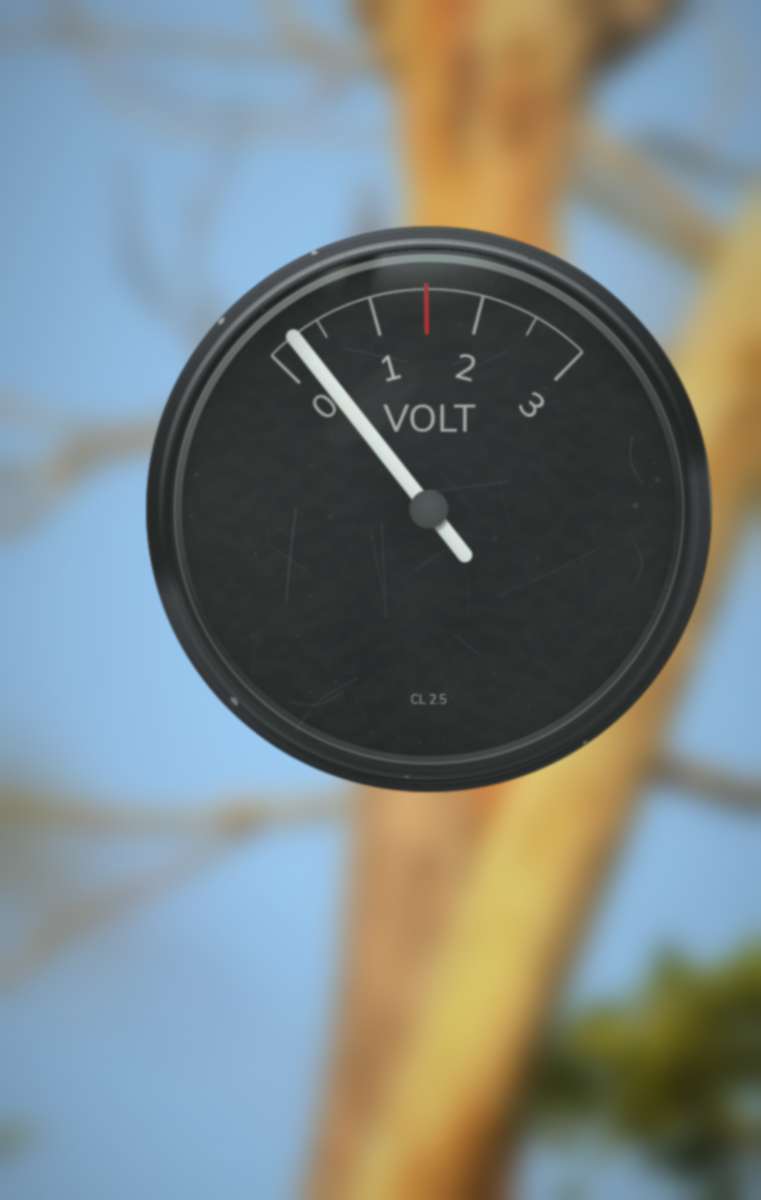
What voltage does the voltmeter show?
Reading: 0.25 V
